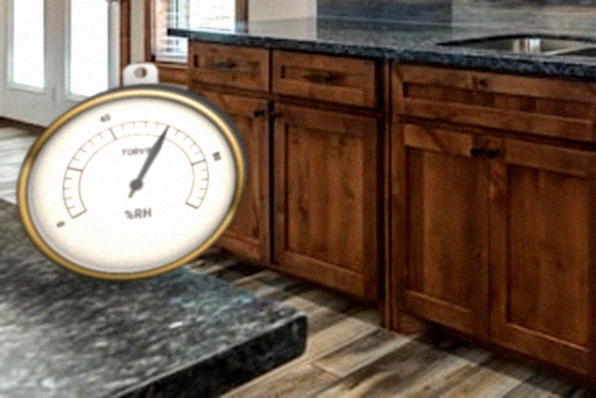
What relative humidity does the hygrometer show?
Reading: 60 %
